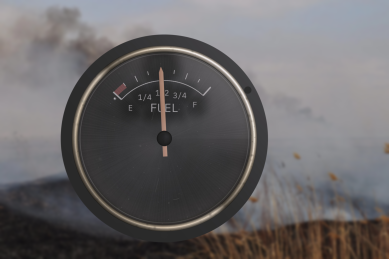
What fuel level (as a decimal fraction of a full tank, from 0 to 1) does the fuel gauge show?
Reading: 0.5
